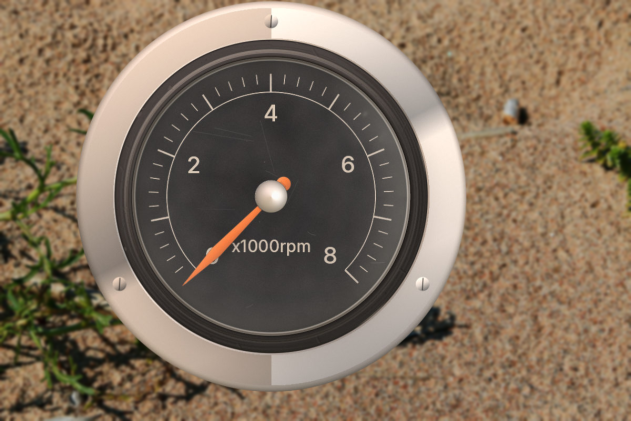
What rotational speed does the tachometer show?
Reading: 0 rpm
